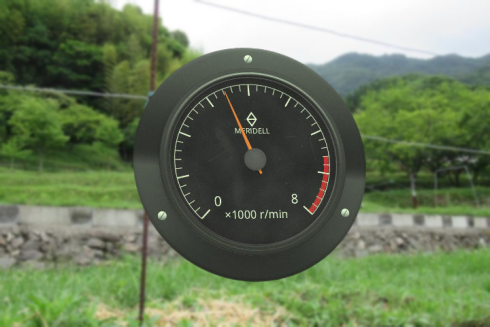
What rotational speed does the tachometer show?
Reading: 3400 rpm
